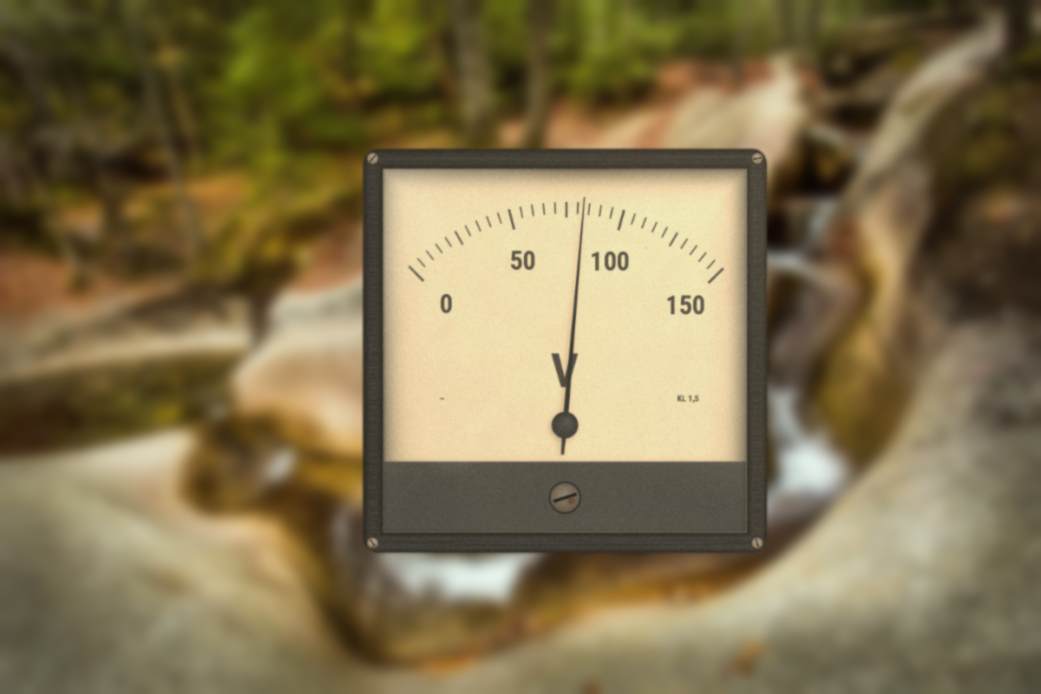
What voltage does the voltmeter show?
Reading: 82.5 V
